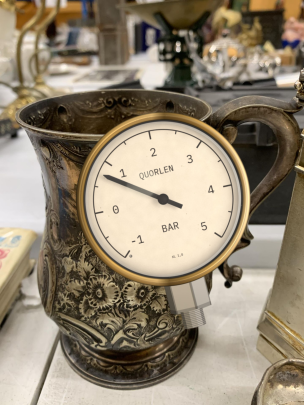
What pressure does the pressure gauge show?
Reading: 0.75 bar
